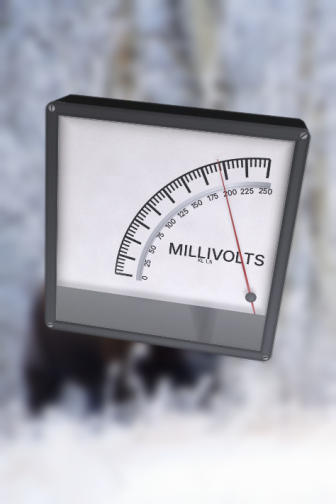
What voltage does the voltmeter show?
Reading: 195 mV
